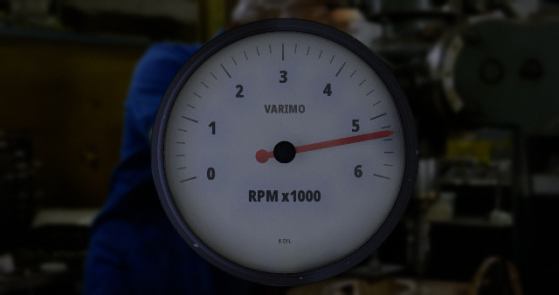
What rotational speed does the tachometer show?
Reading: 5300 rpm
